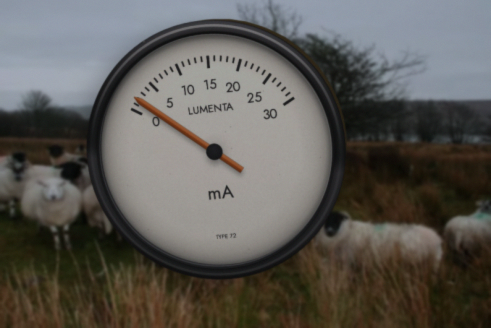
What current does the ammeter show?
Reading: 2 mA
